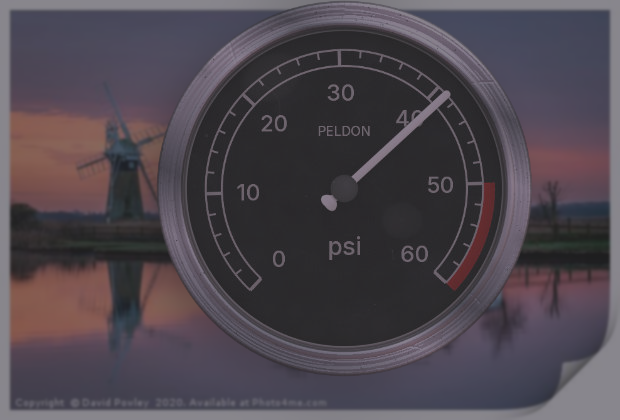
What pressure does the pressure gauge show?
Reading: 41 psi
